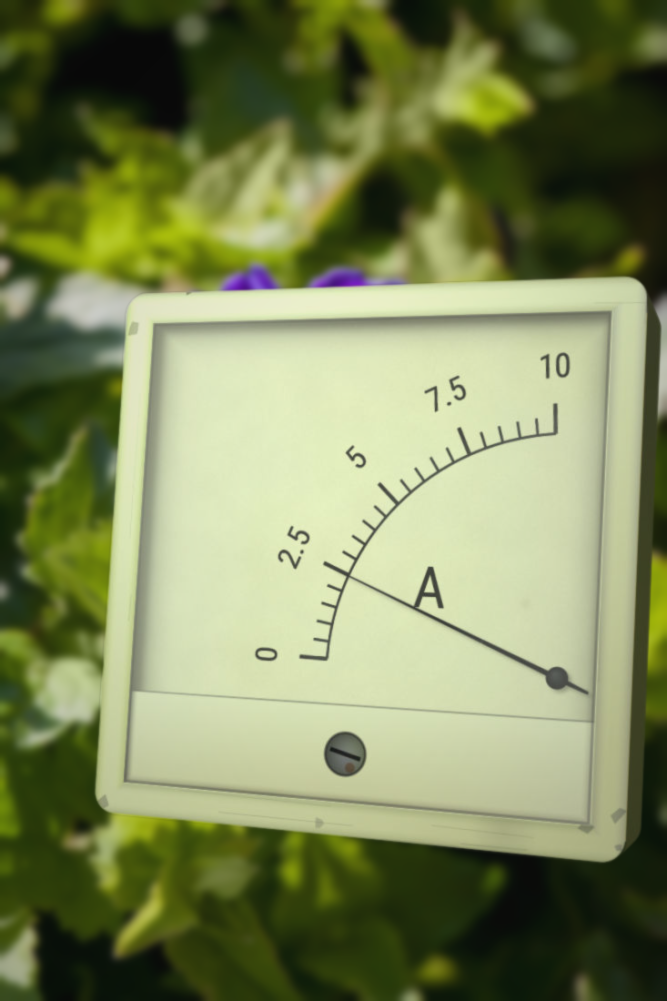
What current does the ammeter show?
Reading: 2.5 A
